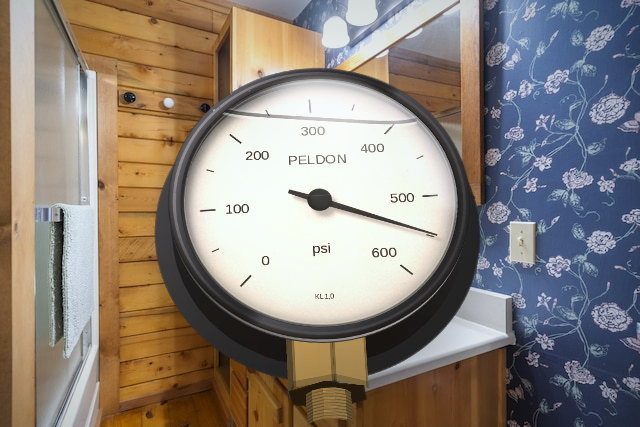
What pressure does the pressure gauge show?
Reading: 550 psi
